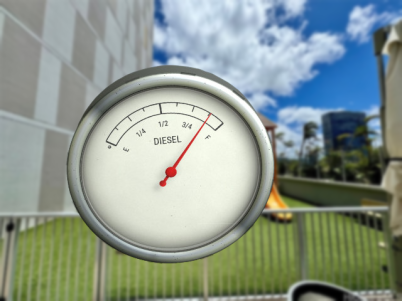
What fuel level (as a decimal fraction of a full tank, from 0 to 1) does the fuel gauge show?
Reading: 0.875
